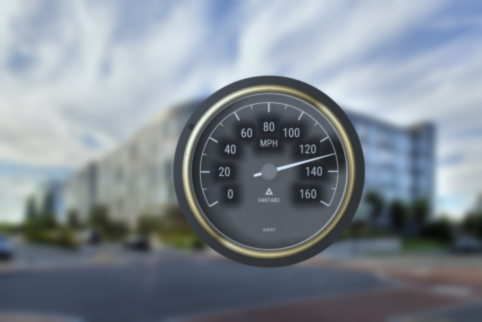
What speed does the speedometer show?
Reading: 130 mph
